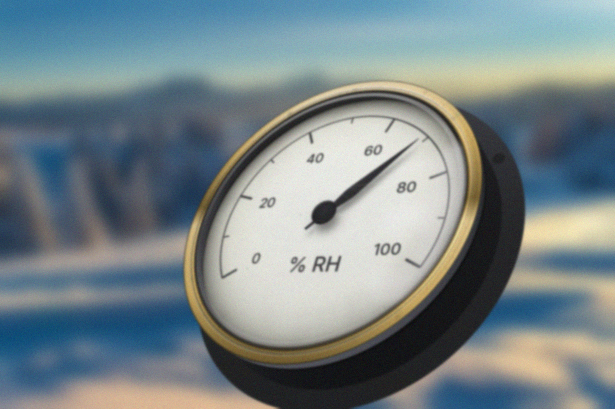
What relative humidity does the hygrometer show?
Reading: 70 %
